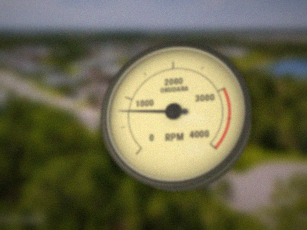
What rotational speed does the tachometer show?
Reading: 750 rpm
